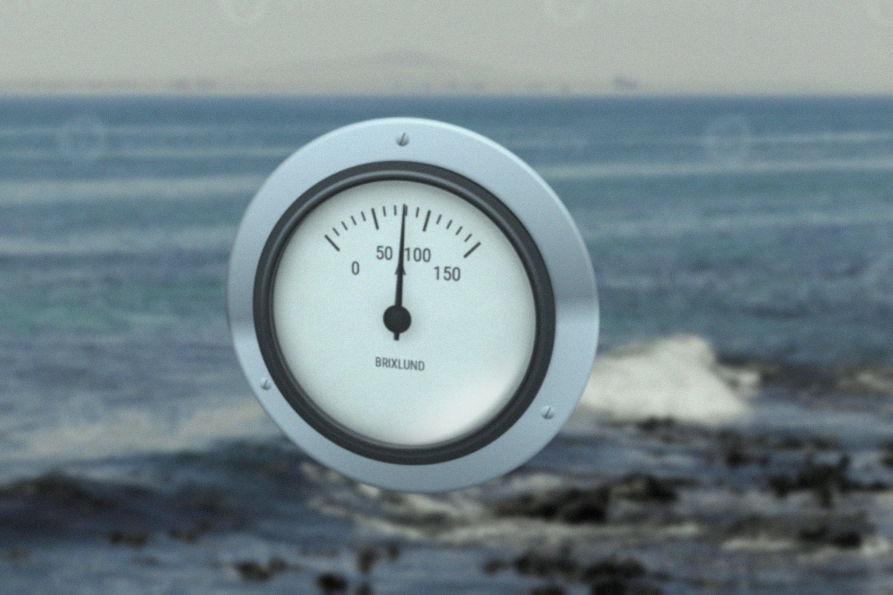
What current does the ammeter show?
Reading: 80 A
